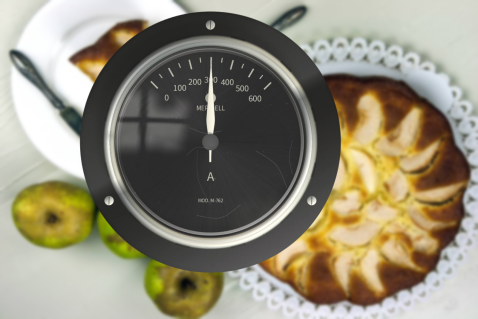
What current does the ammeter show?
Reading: 300 A
